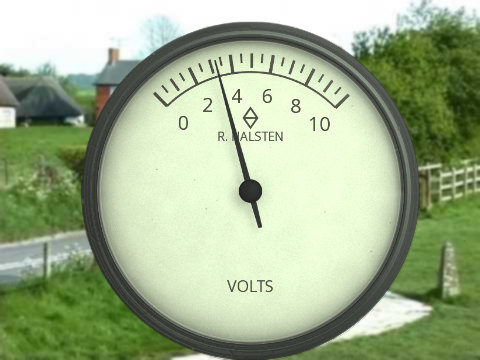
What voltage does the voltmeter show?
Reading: 3.25 V
